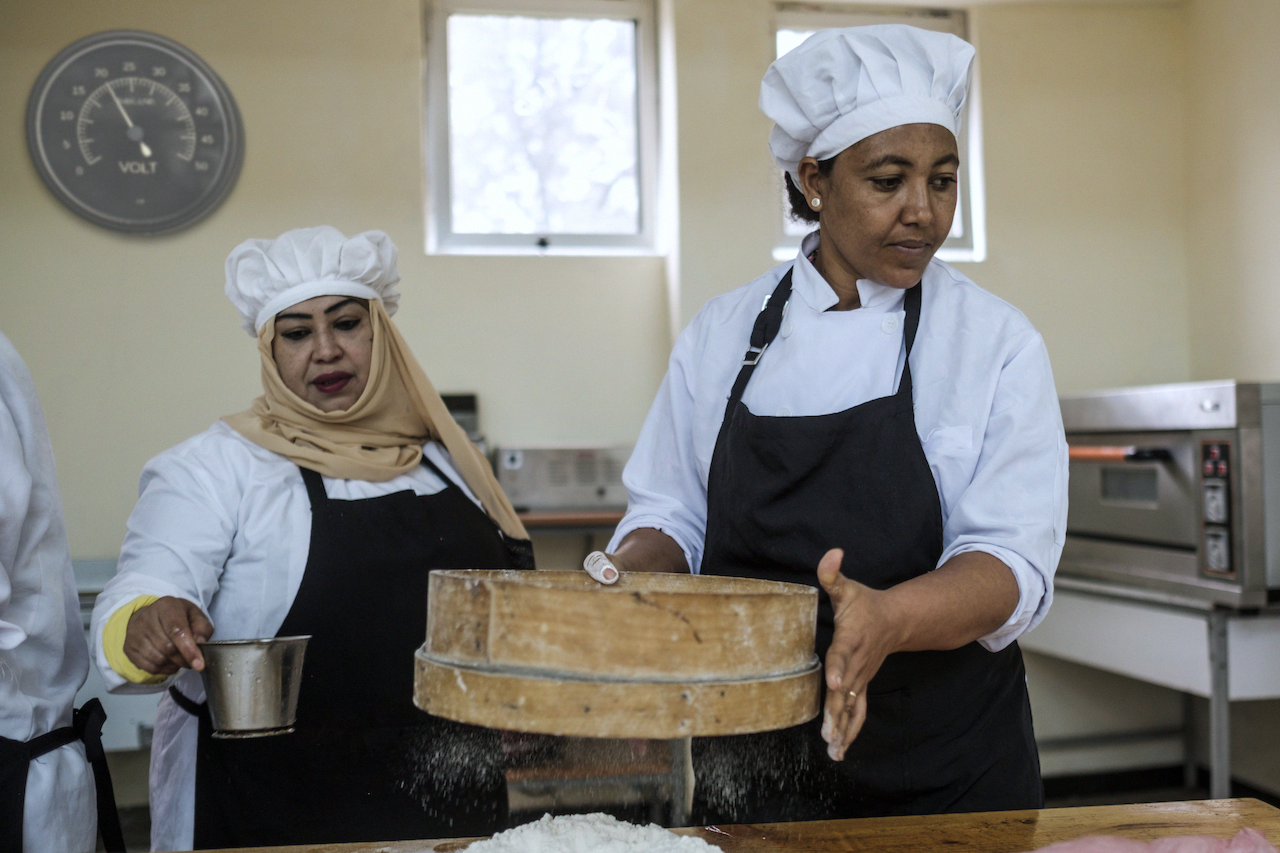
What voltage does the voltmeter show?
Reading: 20 V
